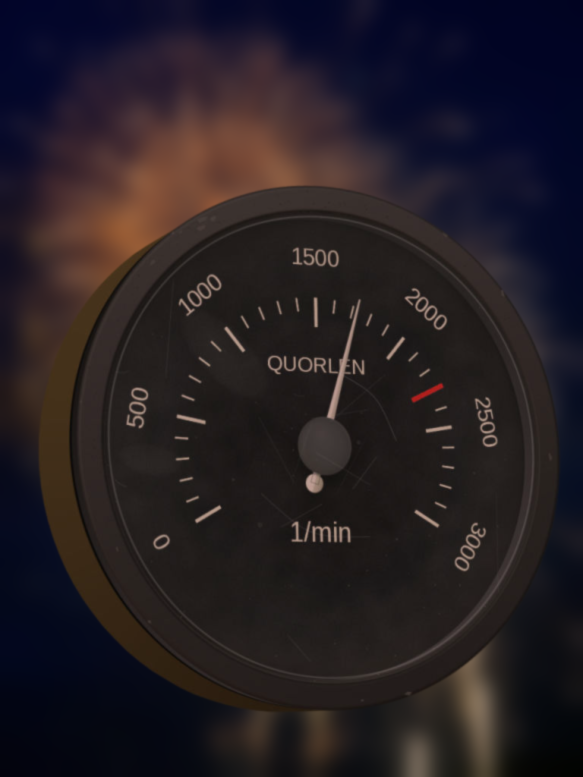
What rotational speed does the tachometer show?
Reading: 1700 rpm
